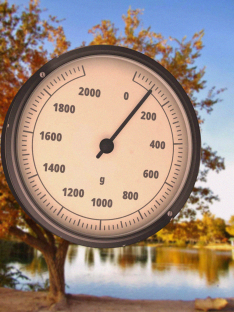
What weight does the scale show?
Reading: 100 g
